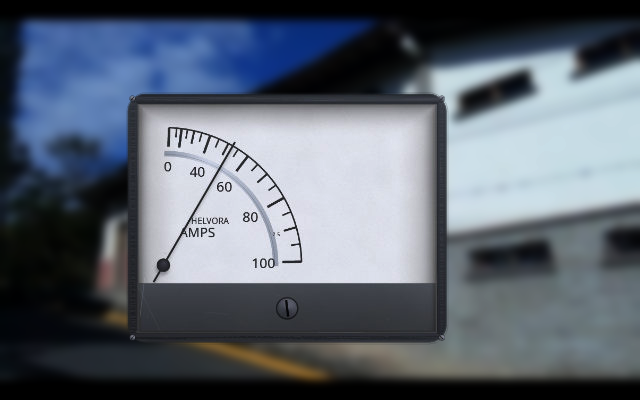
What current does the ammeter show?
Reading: 52.5 A
